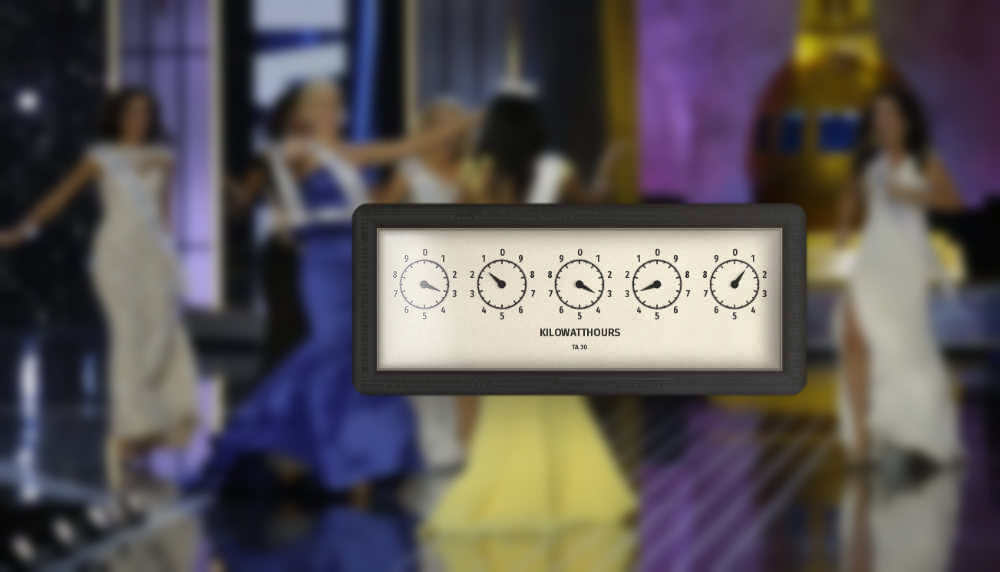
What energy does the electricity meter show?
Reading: 31331 kWh
